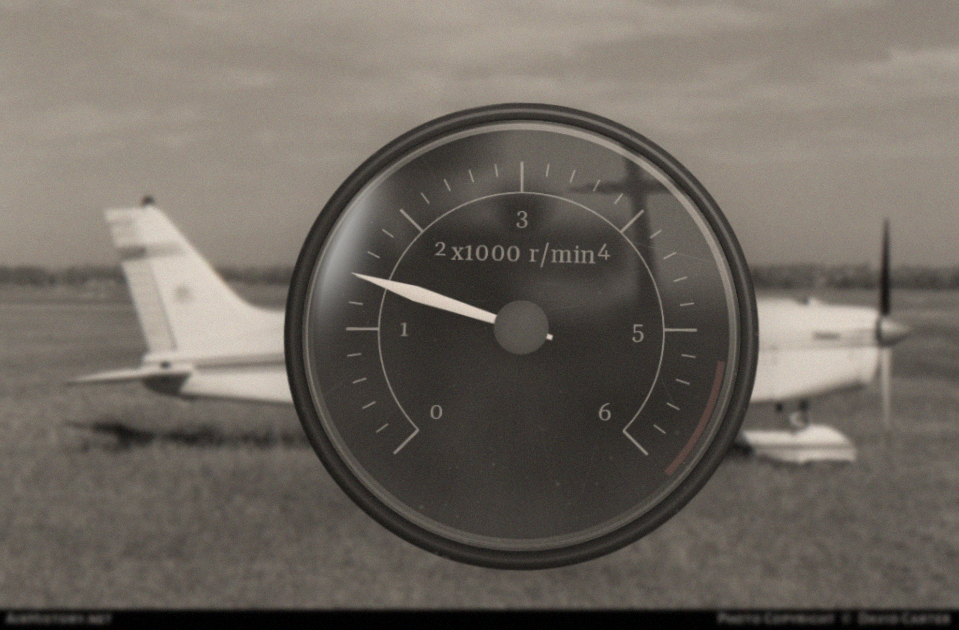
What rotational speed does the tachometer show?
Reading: 1400 rpm
